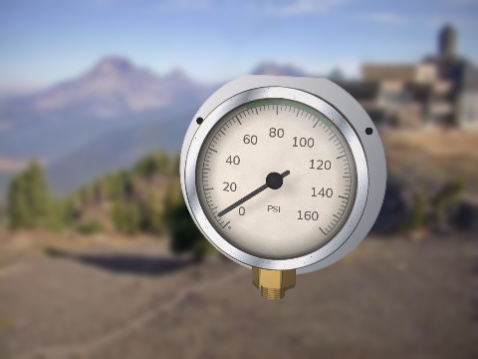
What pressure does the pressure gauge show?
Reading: 6 psi
